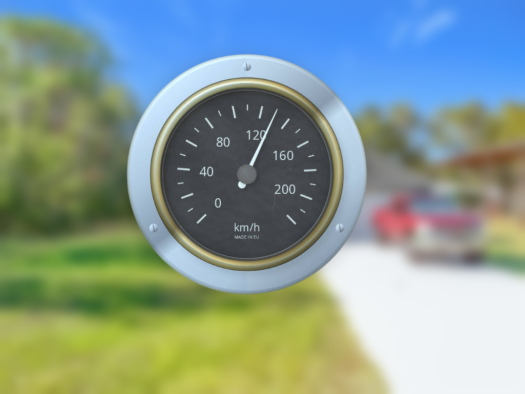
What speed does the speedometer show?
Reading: 130 km/h
